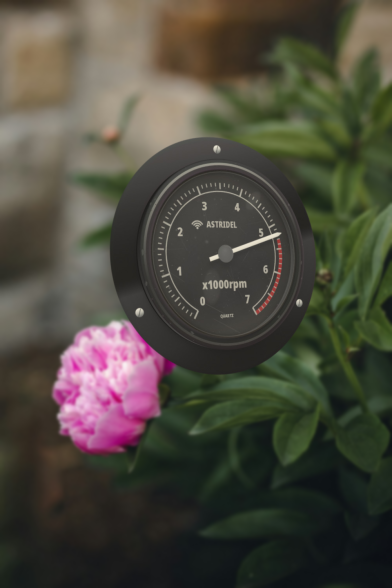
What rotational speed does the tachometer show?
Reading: 5200 rpm
